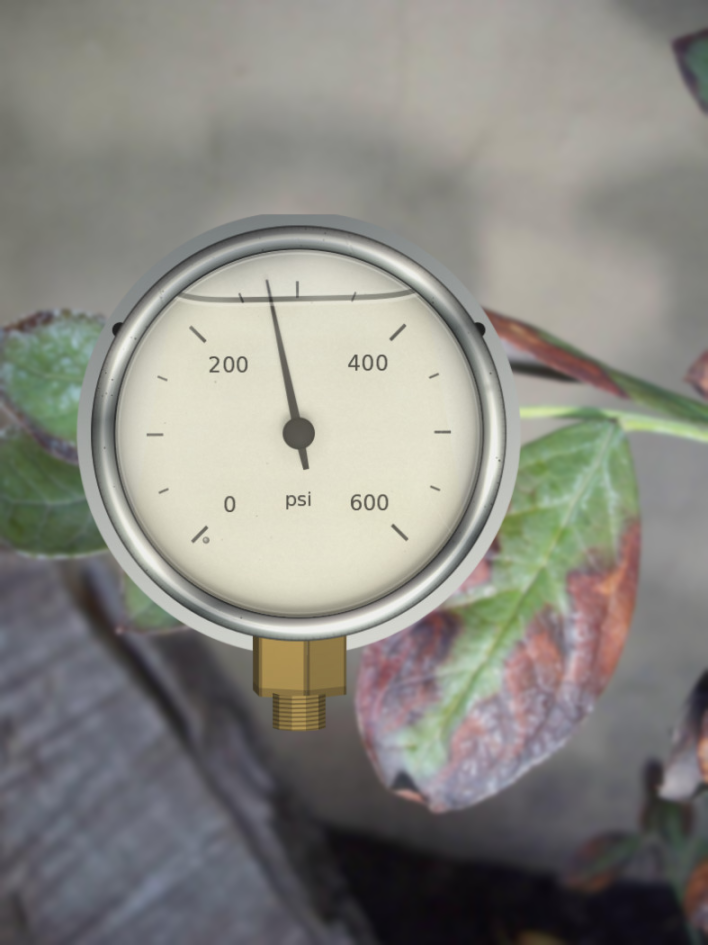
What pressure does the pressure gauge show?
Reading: 275 psi
